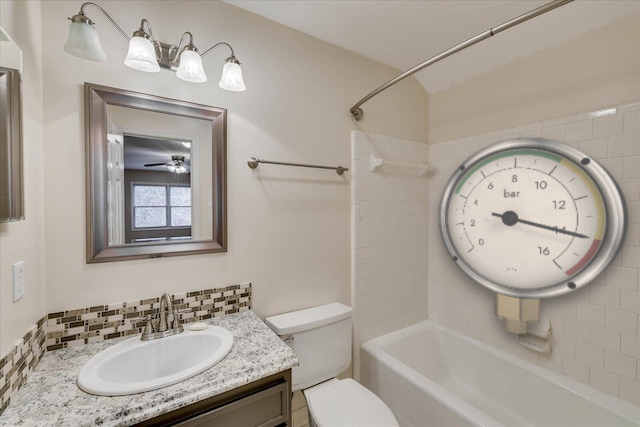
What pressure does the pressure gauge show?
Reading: 14 bar
